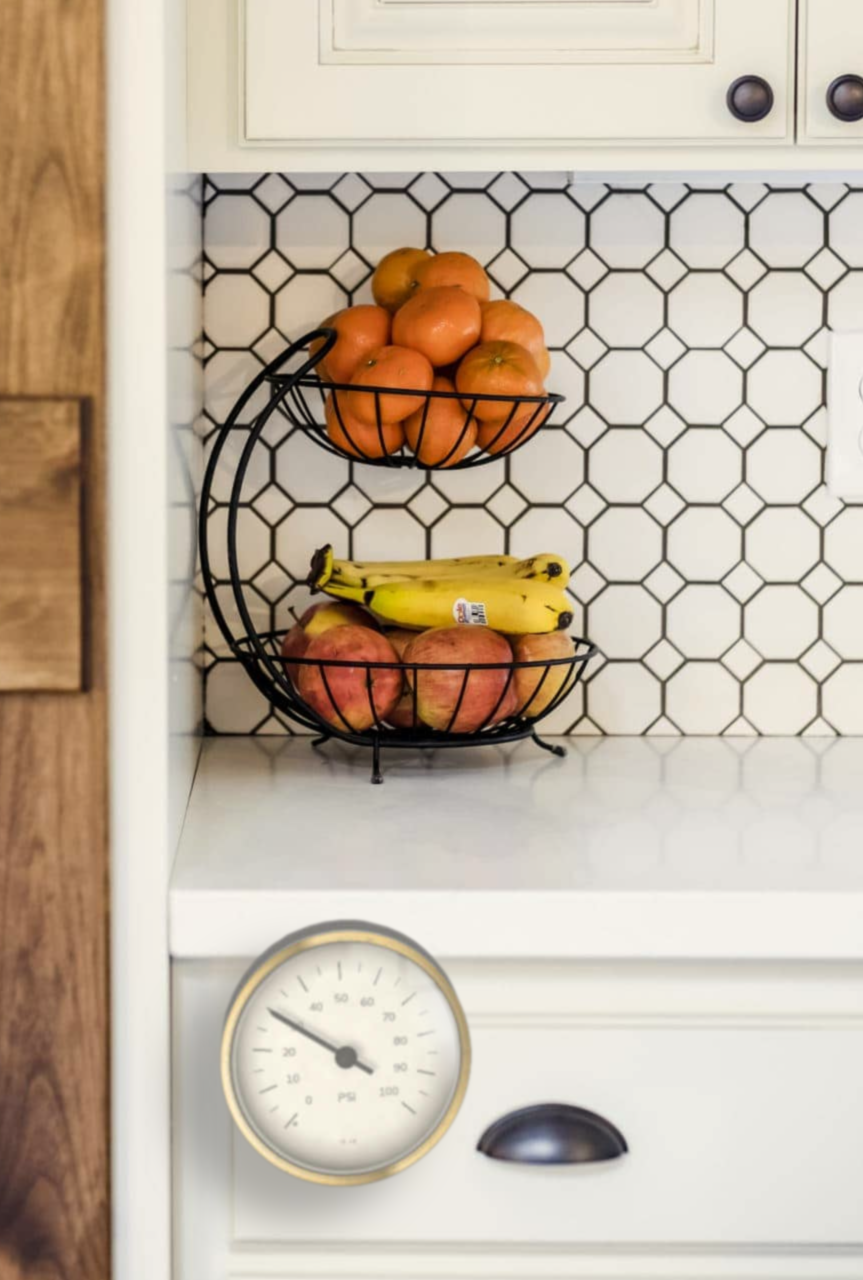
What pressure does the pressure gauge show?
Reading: 30 psi
